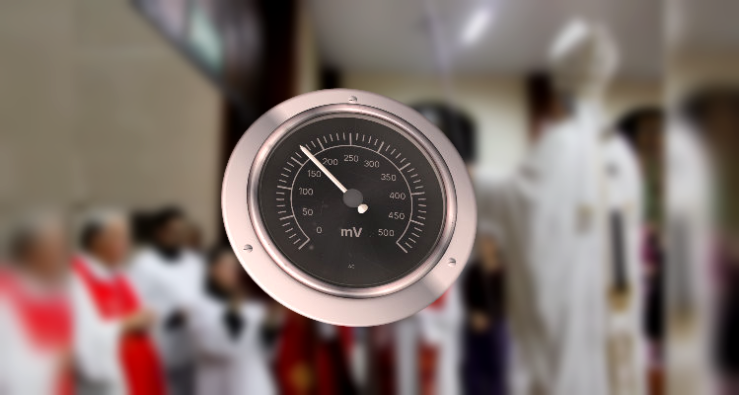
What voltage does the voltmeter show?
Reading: 170 mV
